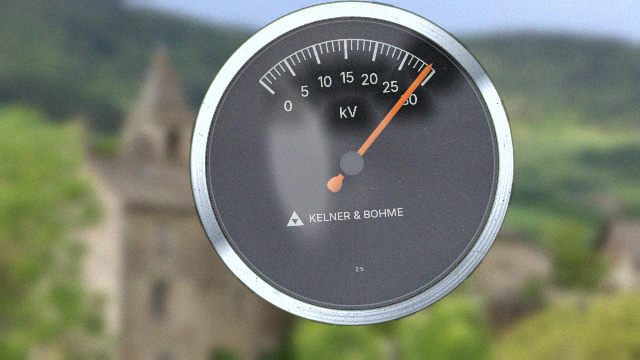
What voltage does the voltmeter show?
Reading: 29 kV
